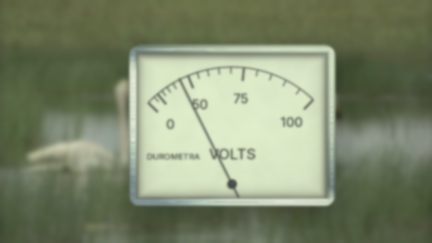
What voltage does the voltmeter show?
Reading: 45 V
